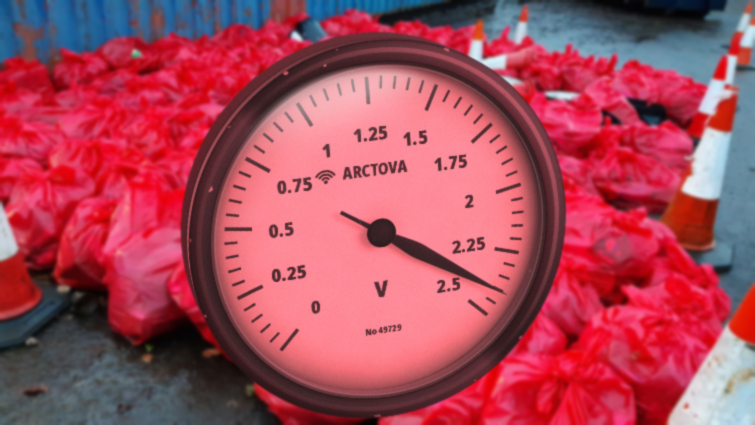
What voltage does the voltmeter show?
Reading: 2.4 V
